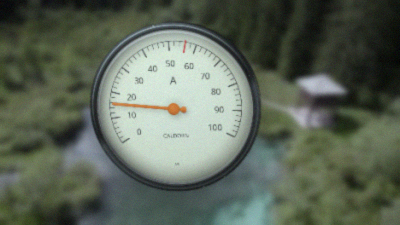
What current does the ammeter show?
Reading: 16 A
